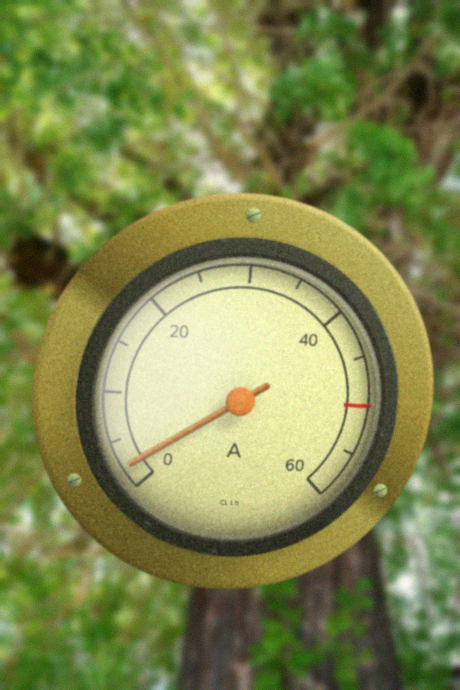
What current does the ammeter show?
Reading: 2.5 A
